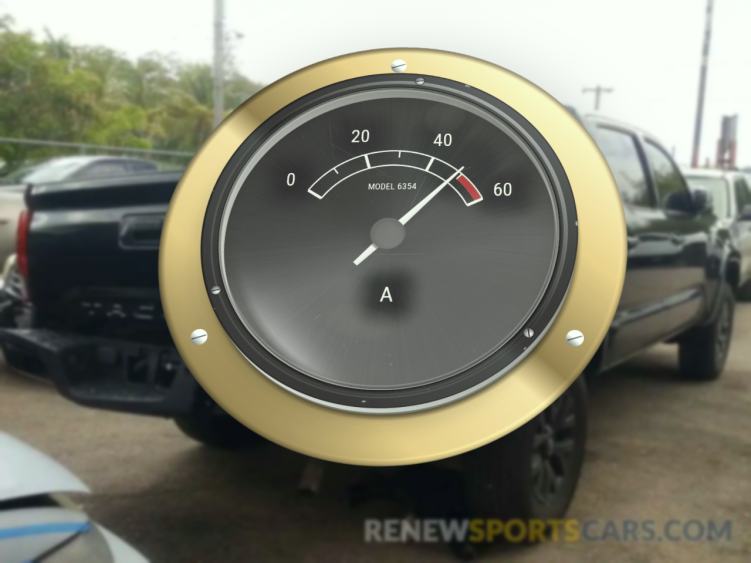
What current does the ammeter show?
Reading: 50 A
